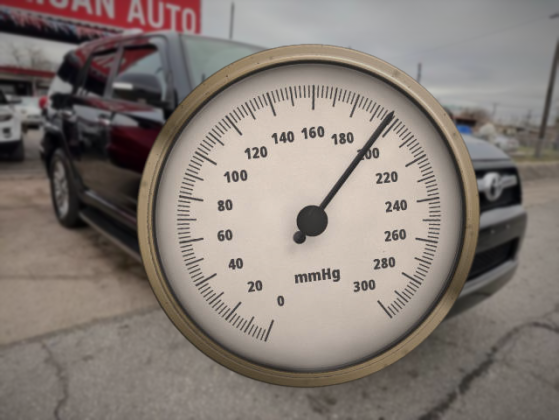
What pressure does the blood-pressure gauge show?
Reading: 196 mmHg
